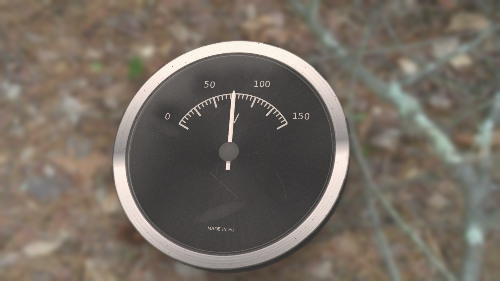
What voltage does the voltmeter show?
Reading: 75 V
